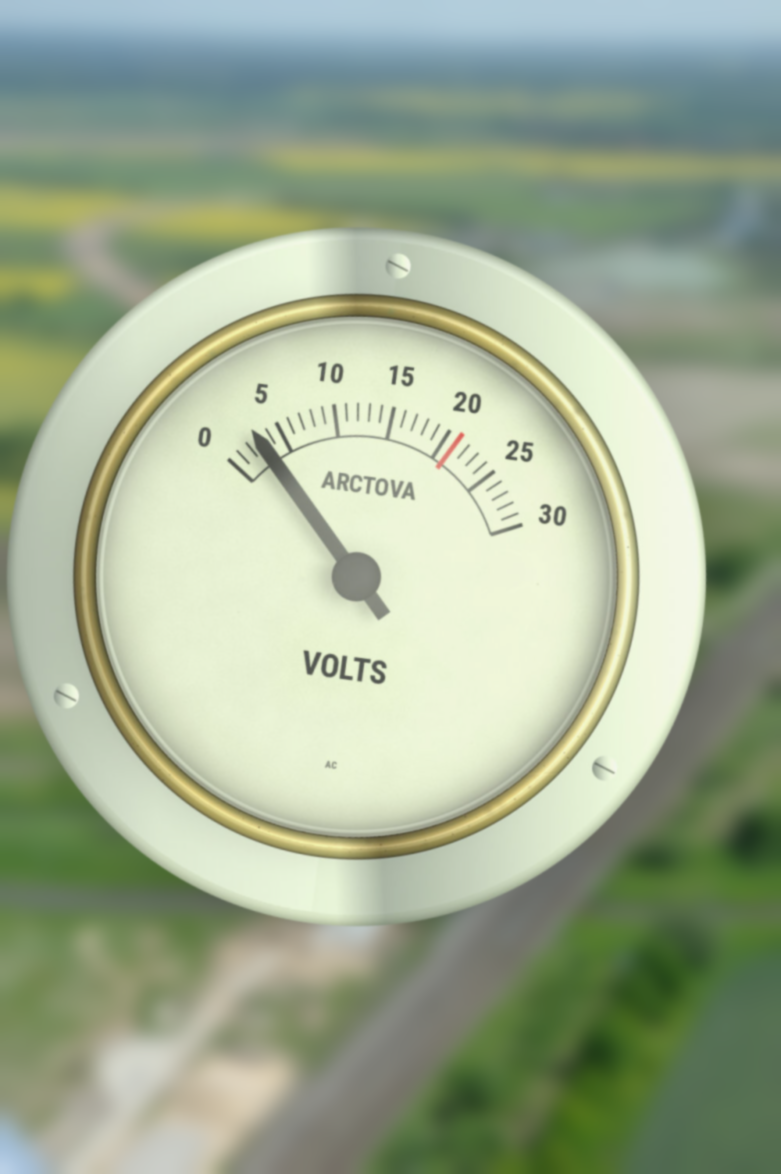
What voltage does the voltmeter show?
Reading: 3 V
